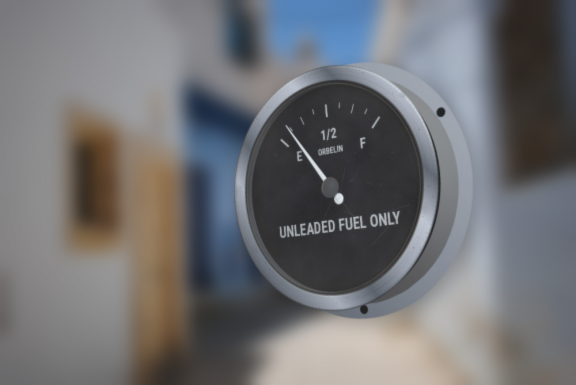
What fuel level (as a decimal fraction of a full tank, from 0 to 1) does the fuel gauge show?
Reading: 0.125
